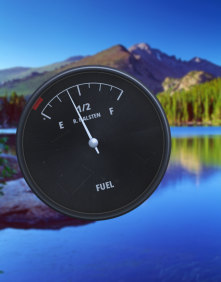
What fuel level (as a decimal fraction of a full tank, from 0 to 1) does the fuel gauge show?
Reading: 0.375
